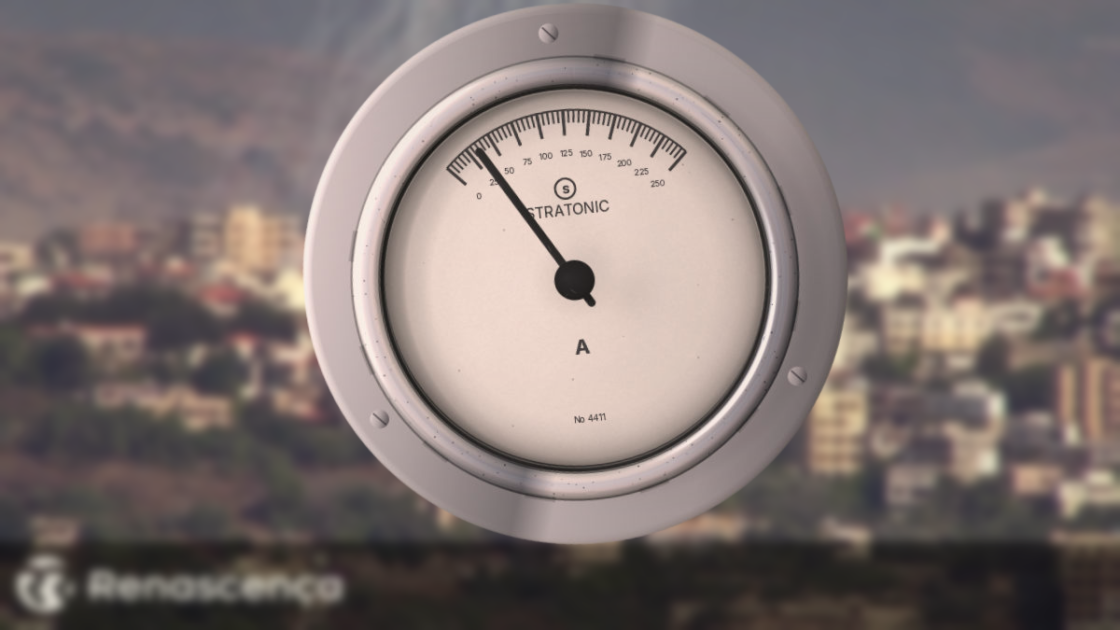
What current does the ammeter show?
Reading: 35 A
